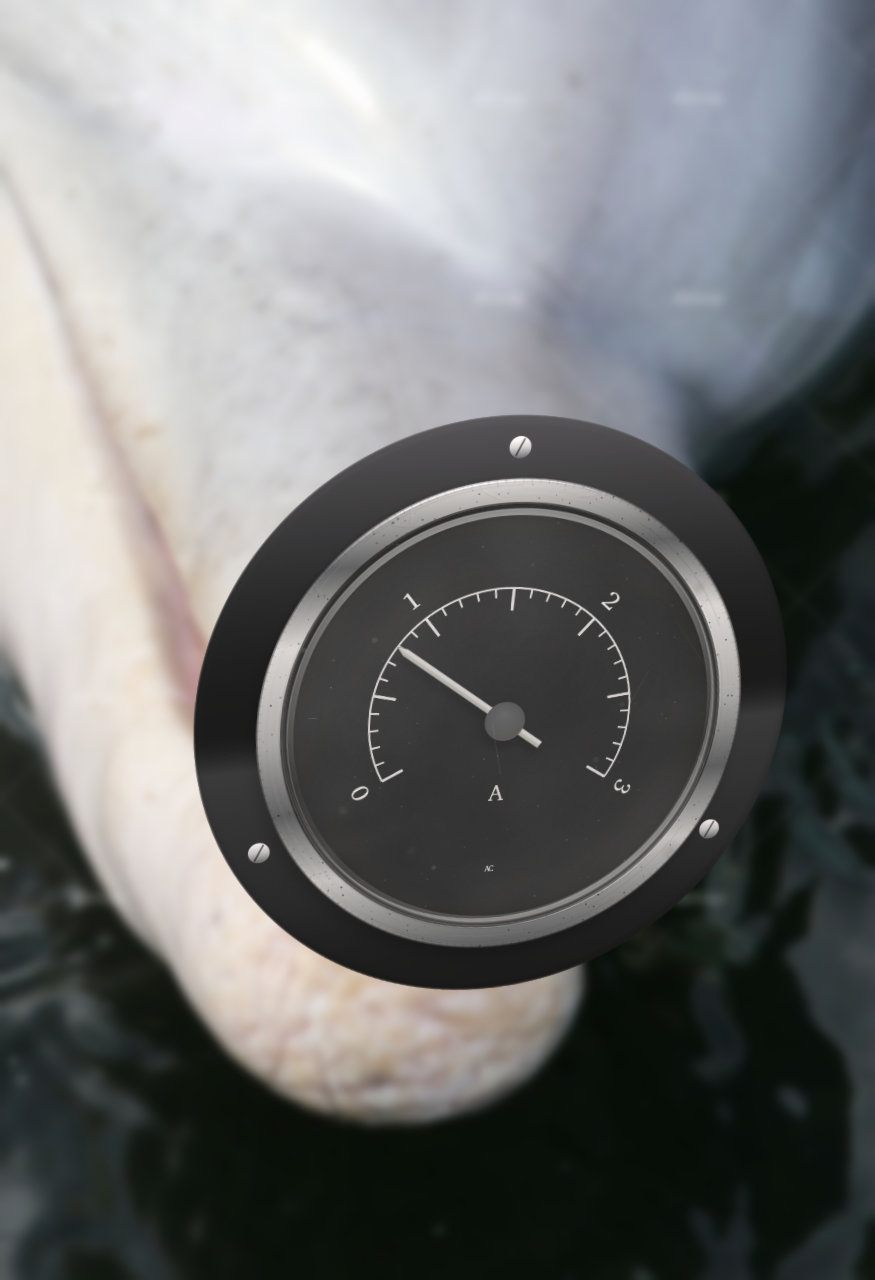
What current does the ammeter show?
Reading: 0.8 A
